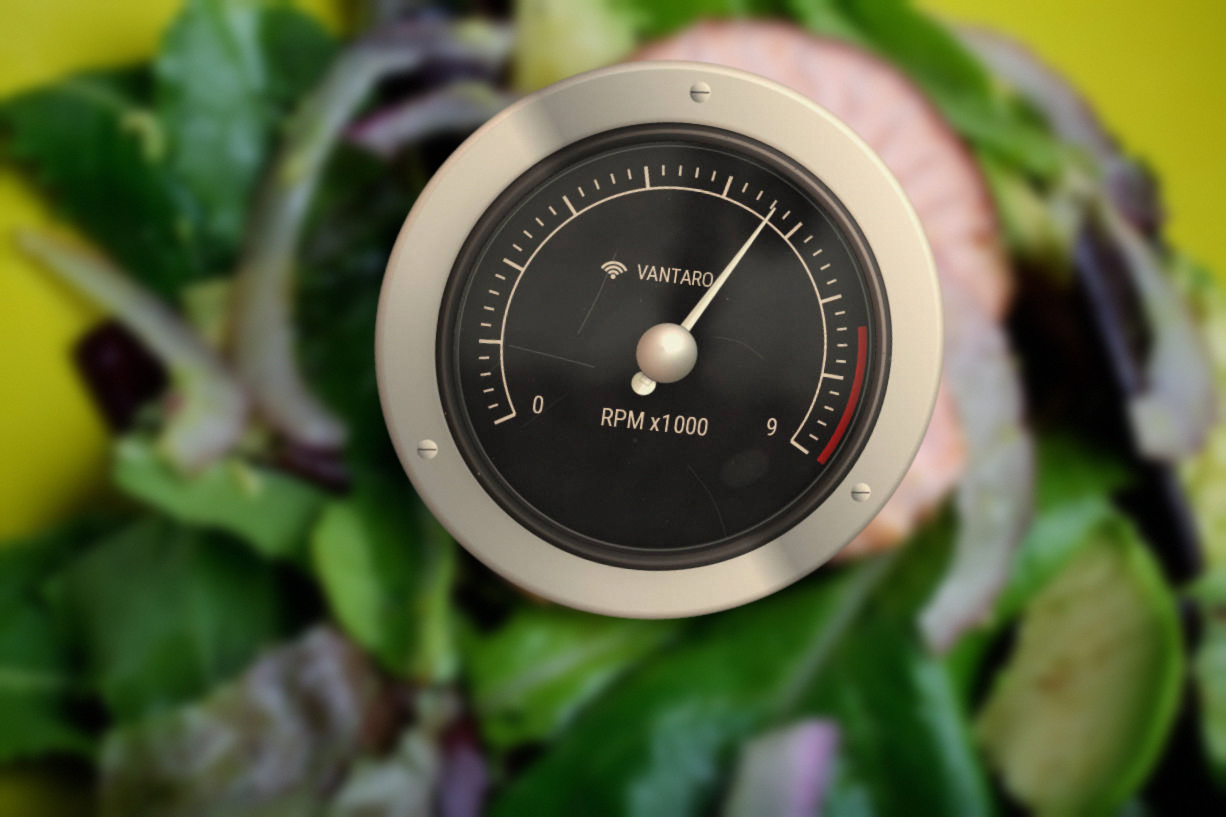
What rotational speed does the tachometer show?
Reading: 5600 rpm
